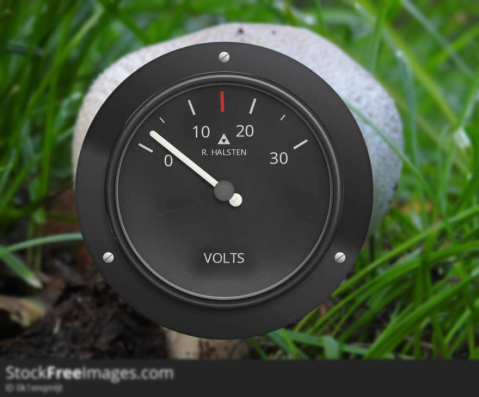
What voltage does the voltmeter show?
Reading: 2.5 V
